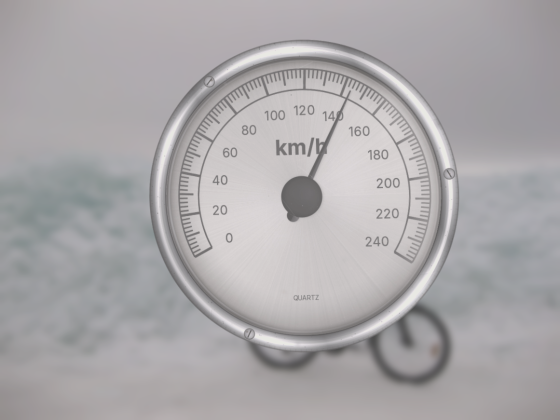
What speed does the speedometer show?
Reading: 144 km/h
